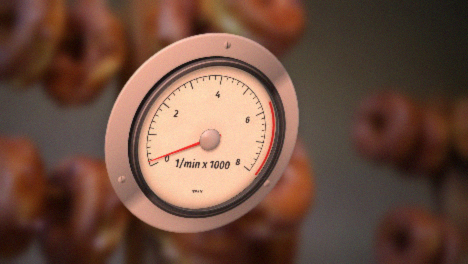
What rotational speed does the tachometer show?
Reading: 200 rpm
